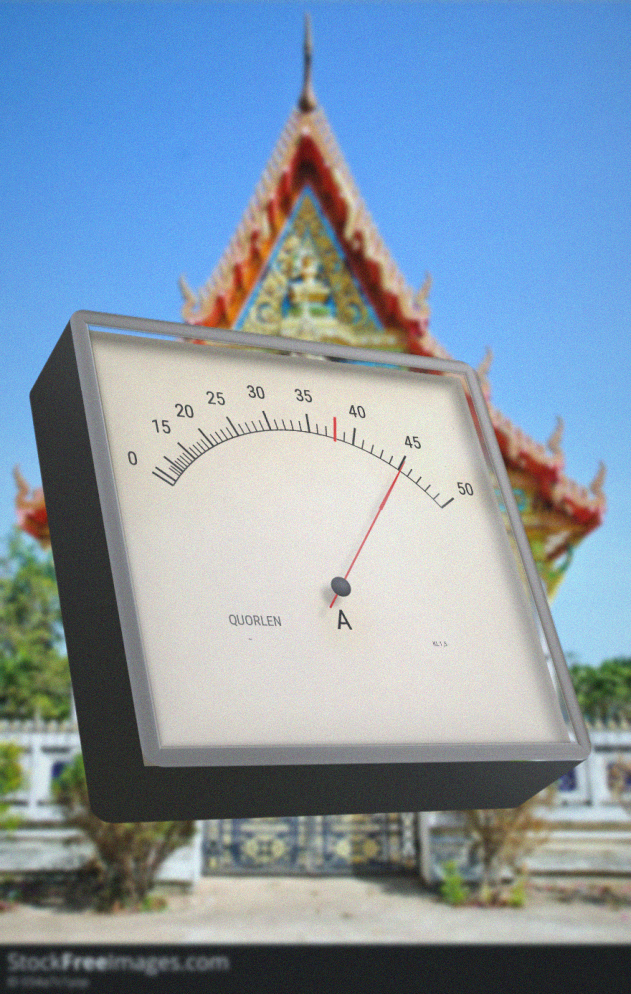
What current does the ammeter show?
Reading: 45 A
